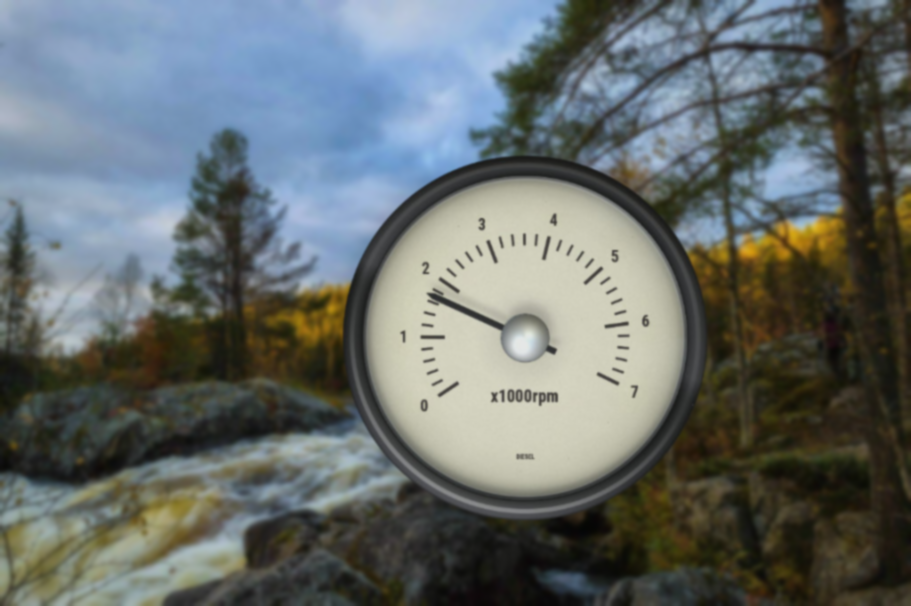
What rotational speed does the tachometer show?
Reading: 1700 rpm
